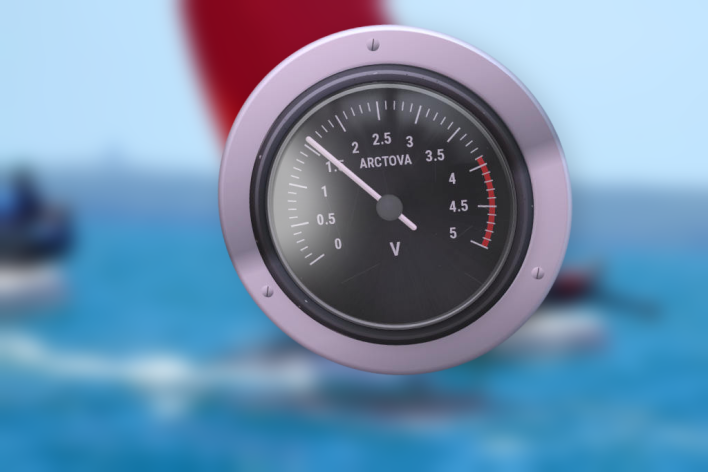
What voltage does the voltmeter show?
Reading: 1.6 V
